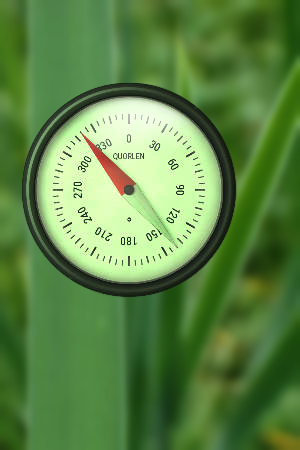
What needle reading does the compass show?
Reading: 320 °
